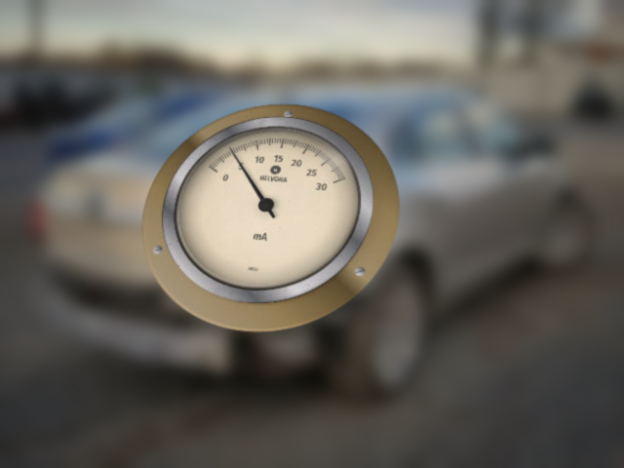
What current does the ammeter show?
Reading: 5 mA
